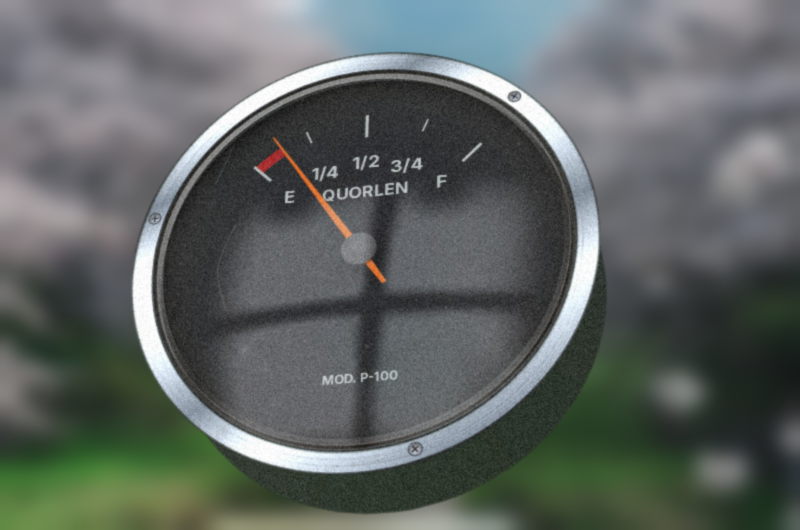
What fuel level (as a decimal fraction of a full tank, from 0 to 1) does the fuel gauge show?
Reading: 0.125
